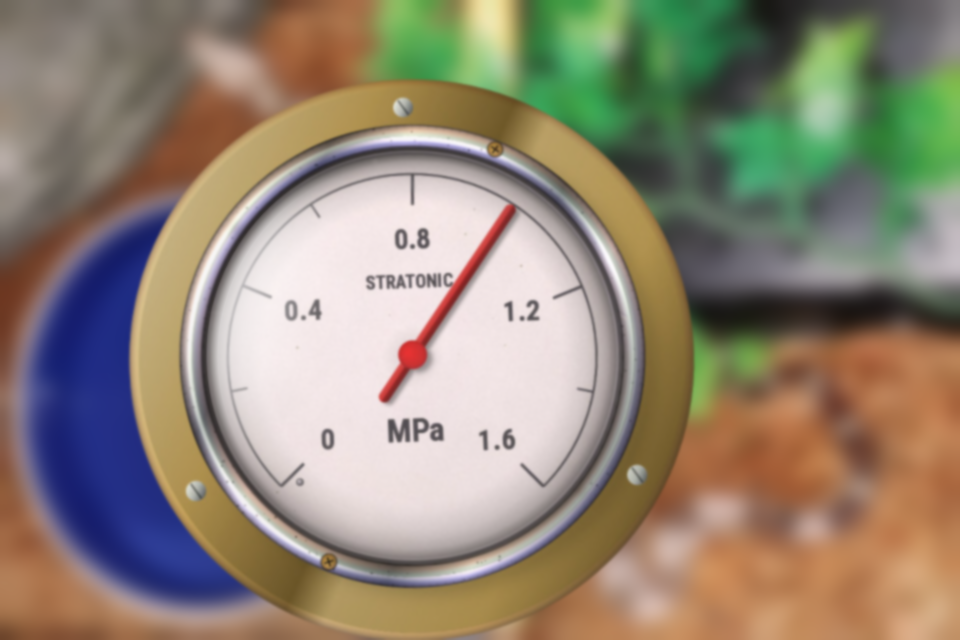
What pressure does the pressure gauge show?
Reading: 1 MPa
